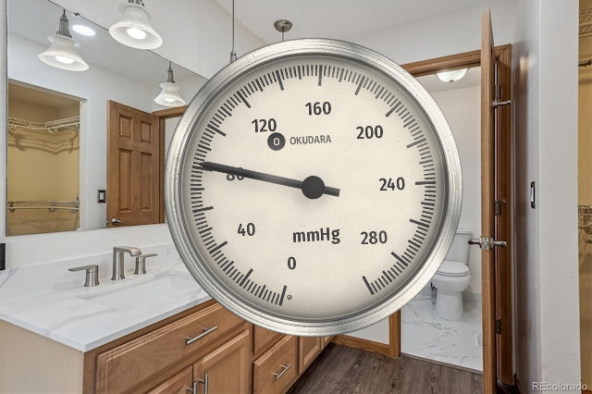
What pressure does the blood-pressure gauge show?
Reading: 82 mmHg
